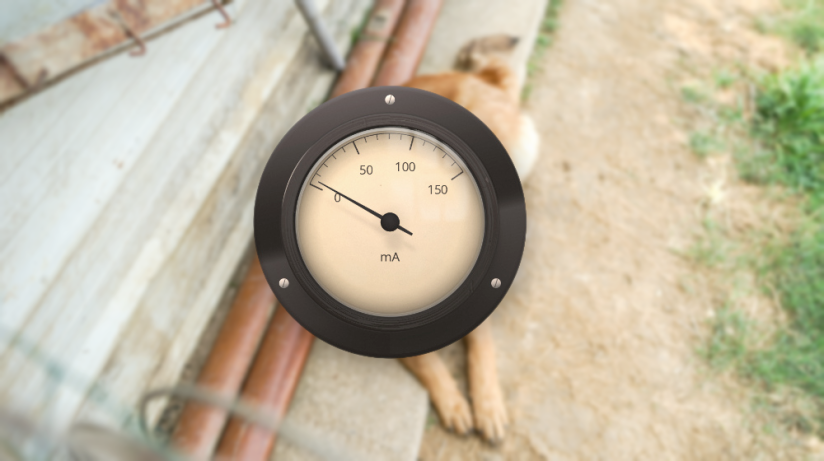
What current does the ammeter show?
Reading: 5 mA
